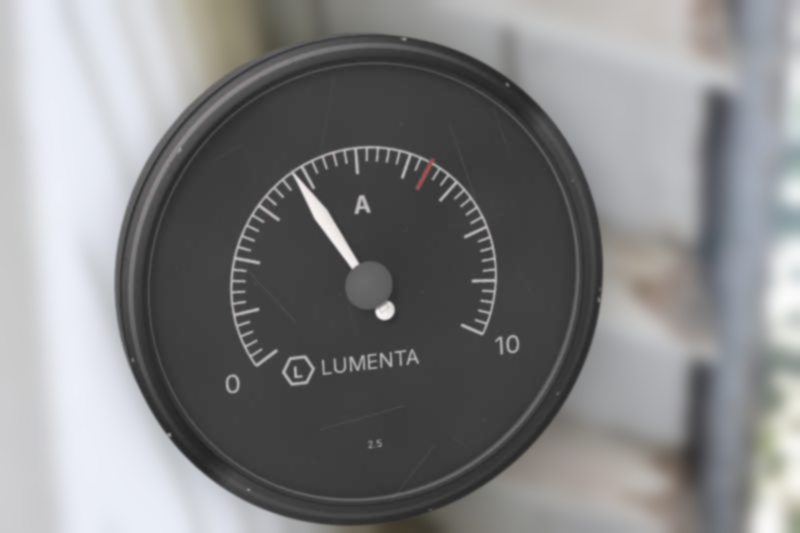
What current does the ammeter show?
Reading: 3.8 A
